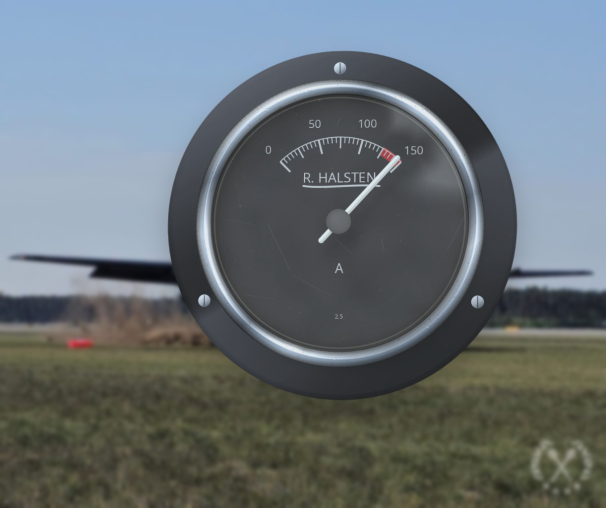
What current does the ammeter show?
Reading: 145 A
